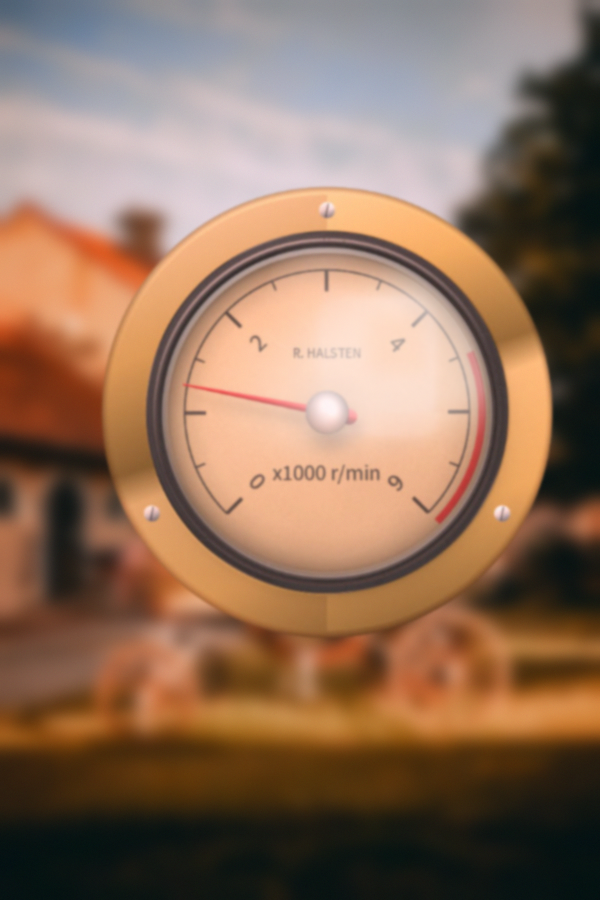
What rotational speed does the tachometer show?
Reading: 1250 rpm
